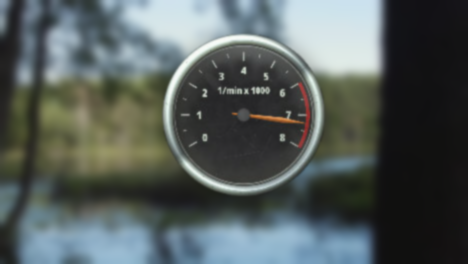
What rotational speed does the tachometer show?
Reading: 7250 rpm
